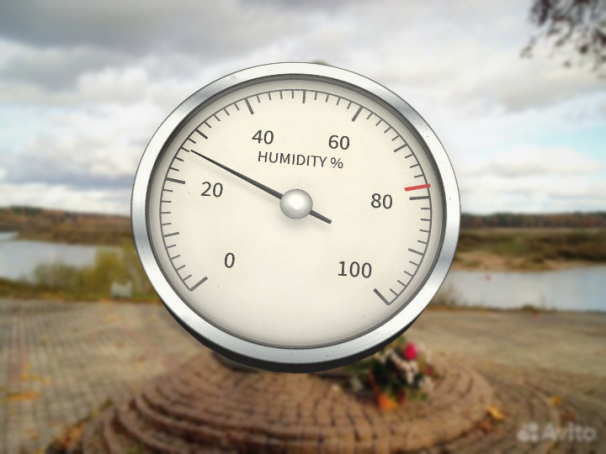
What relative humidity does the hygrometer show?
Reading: 26 %
